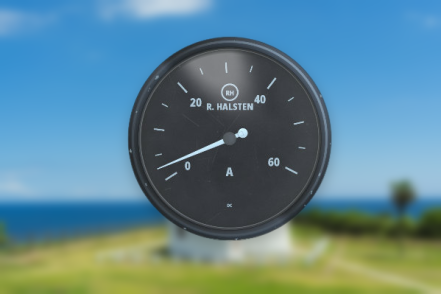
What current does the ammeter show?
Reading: 2.5 A
